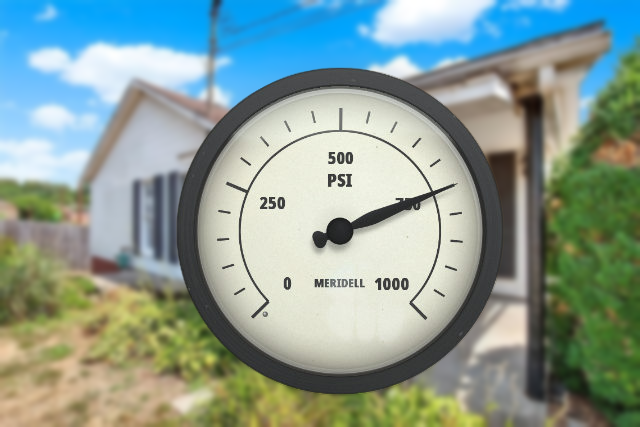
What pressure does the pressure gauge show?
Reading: 750 psi
